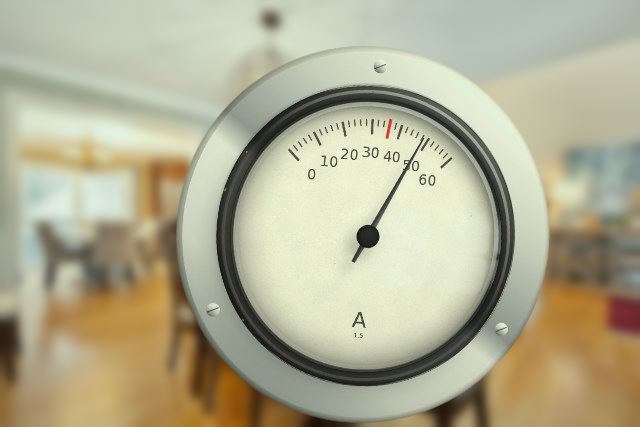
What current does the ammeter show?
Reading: 48 A
